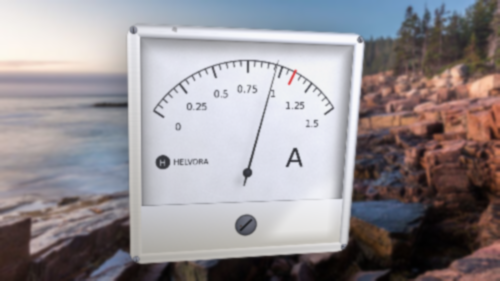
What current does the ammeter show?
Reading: 0.95 A
